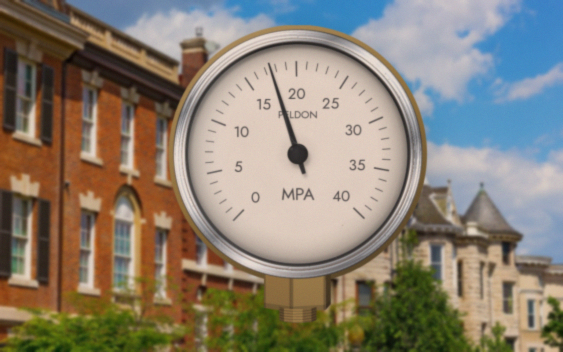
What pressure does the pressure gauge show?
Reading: 17.5 MPa
